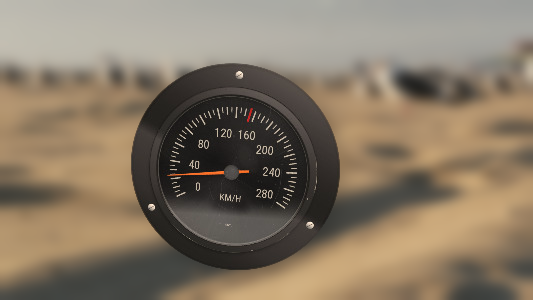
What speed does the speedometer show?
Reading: 25 km/h
